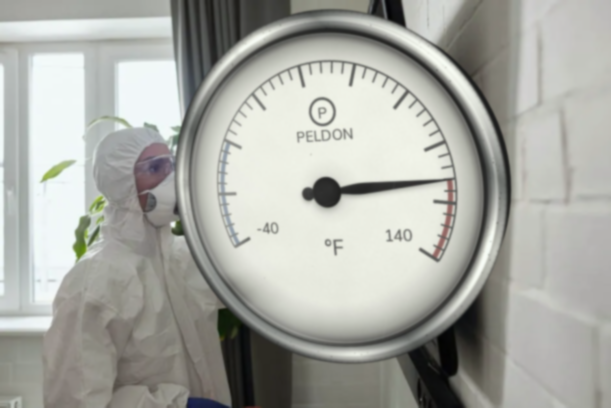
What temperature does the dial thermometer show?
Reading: 112 °F
